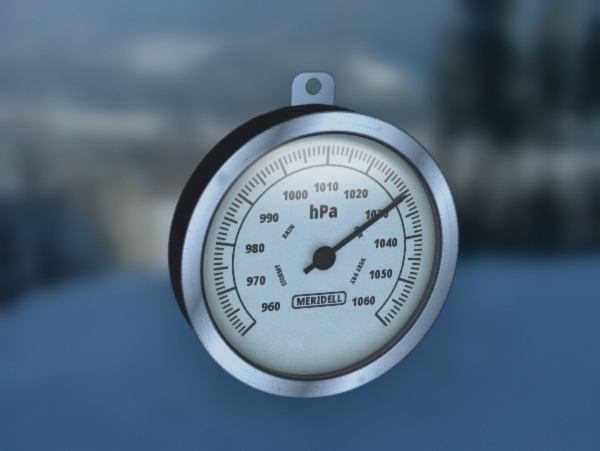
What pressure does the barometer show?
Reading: 1030 hPa
